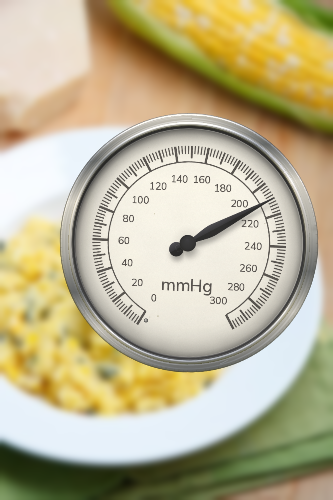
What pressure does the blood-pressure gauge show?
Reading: 210 mmHg
